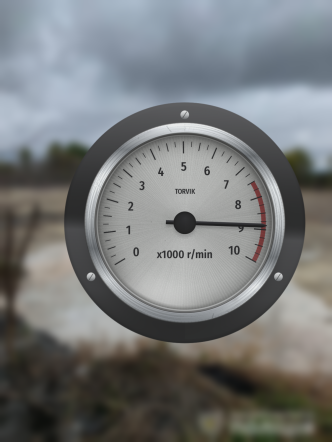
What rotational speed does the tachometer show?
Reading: 8875 rpm
